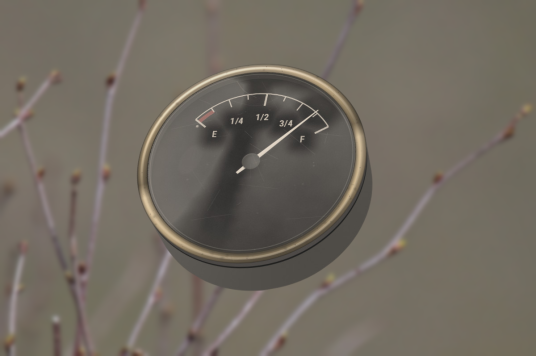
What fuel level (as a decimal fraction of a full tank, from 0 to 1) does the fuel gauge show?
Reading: 0.875
